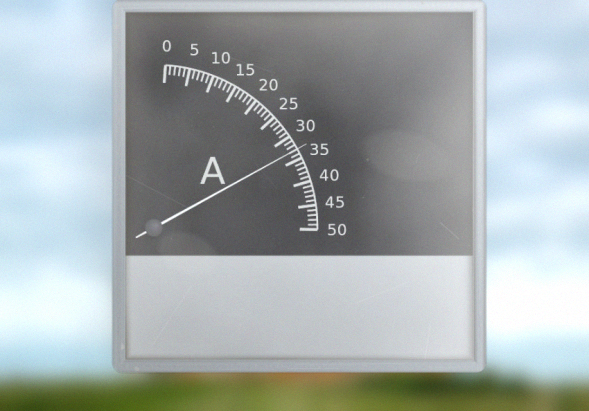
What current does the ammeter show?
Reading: 33 A
